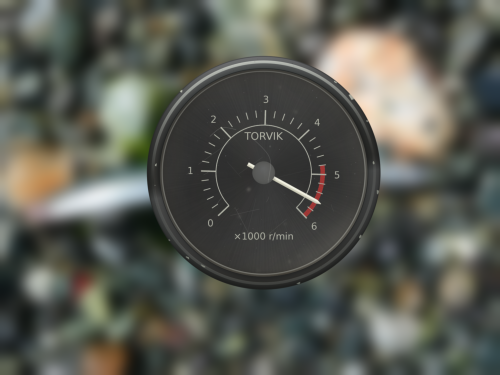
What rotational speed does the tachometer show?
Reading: 5600 rpm
